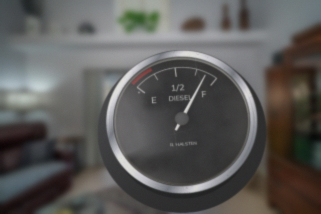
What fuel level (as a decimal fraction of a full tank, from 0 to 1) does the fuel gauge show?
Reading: 0.875
